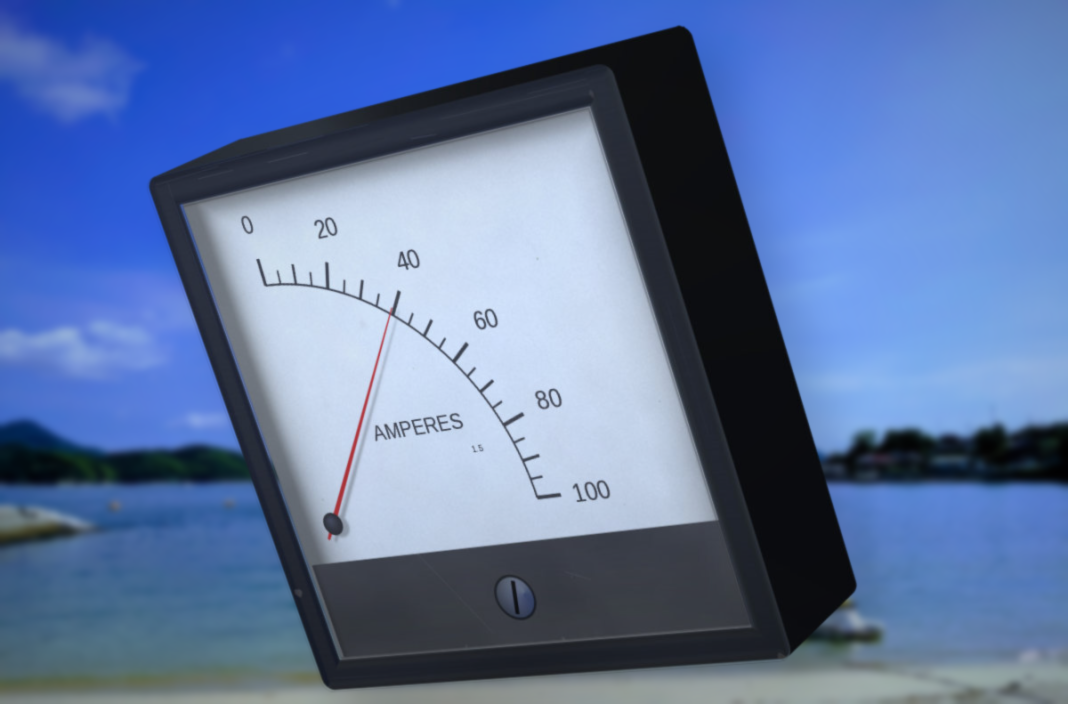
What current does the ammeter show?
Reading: 40 A
